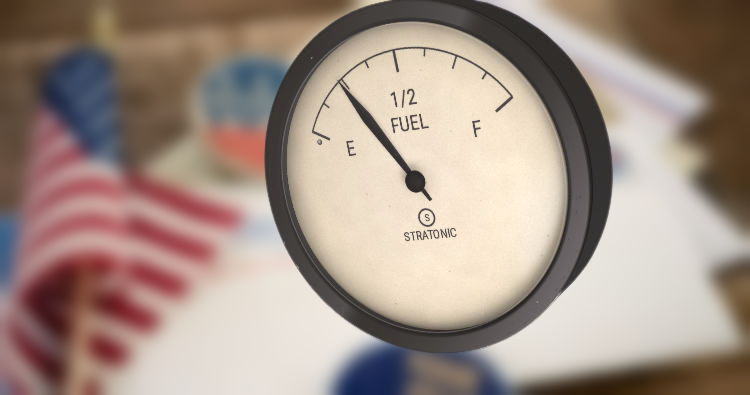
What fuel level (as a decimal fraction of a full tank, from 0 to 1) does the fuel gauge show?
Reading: 0.25
